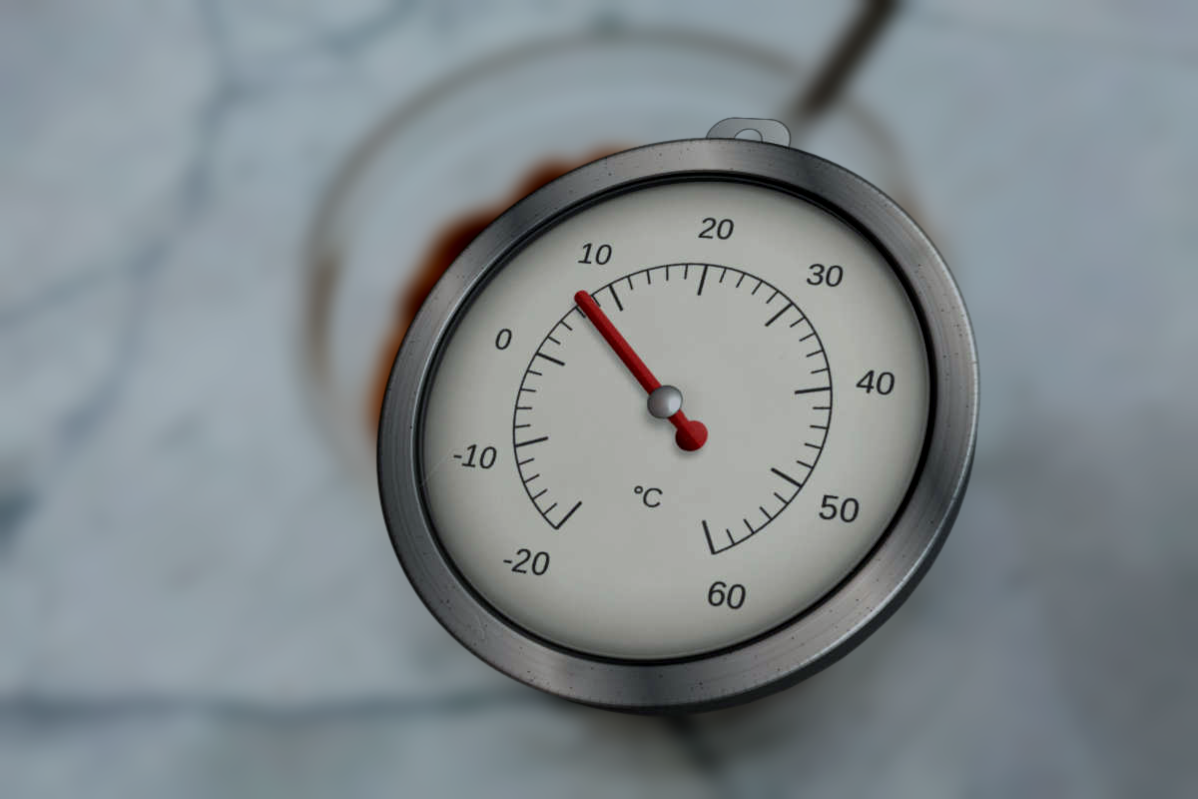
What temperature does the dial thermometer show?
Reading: 7 °C
